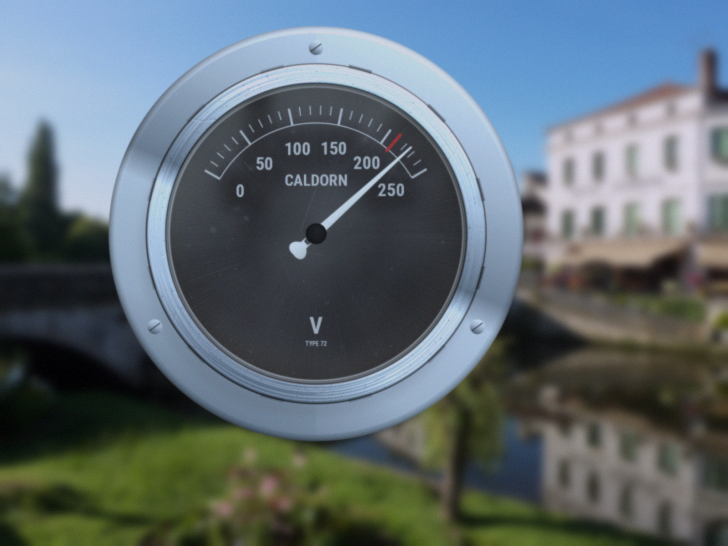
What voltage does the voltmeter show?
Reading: 225 V
